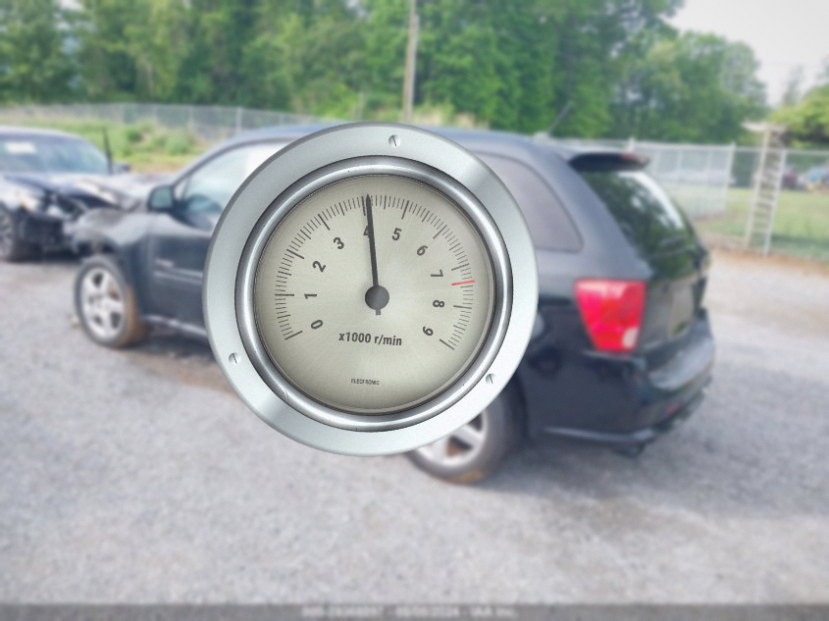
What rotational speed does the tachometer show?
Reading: 4100 rpm
